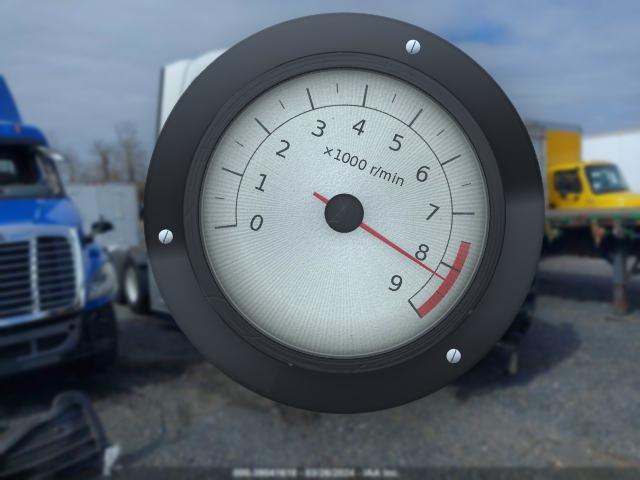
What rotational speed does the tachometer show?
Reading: 8250 rpm
